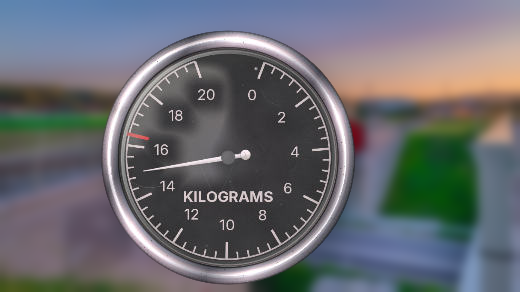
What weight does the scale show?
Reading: 15 kg
